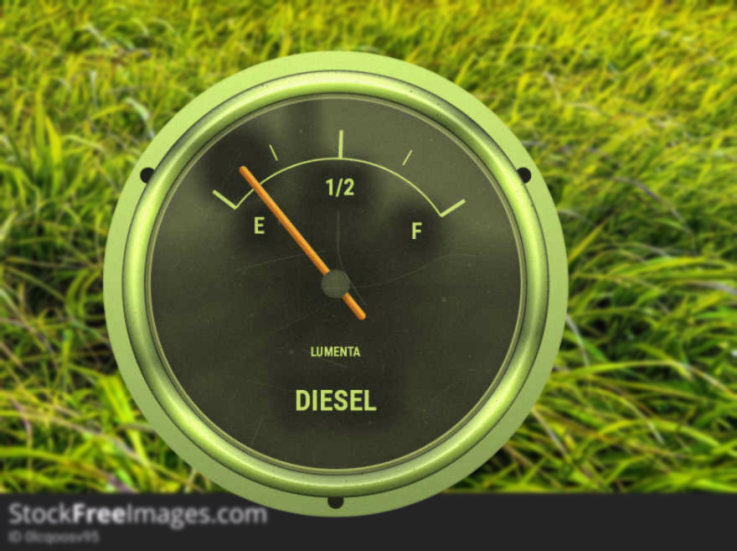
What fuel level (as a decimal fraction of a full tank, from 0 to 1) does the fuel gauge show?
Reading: 0.125
